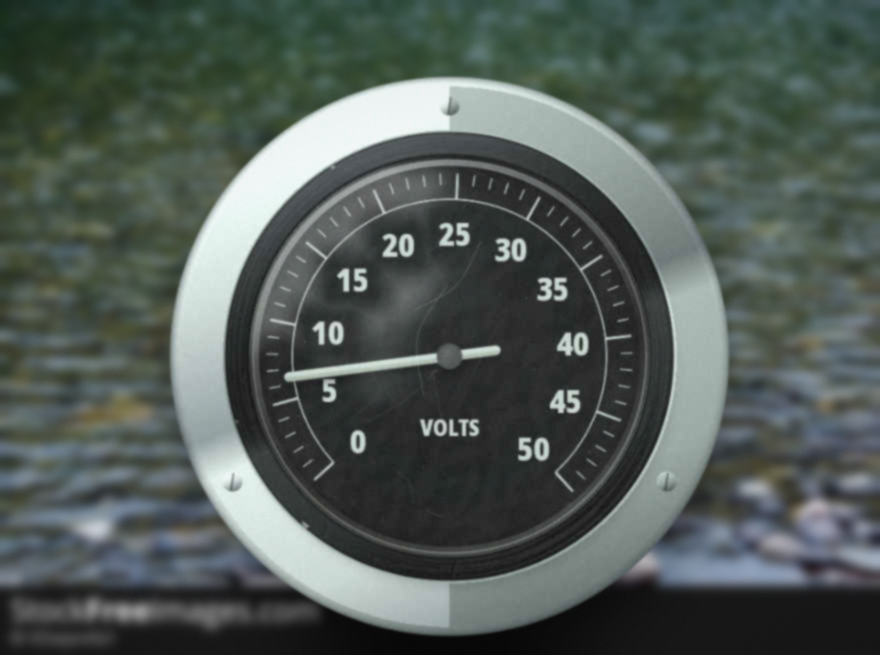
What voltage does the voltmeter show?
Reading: 6.5 V
